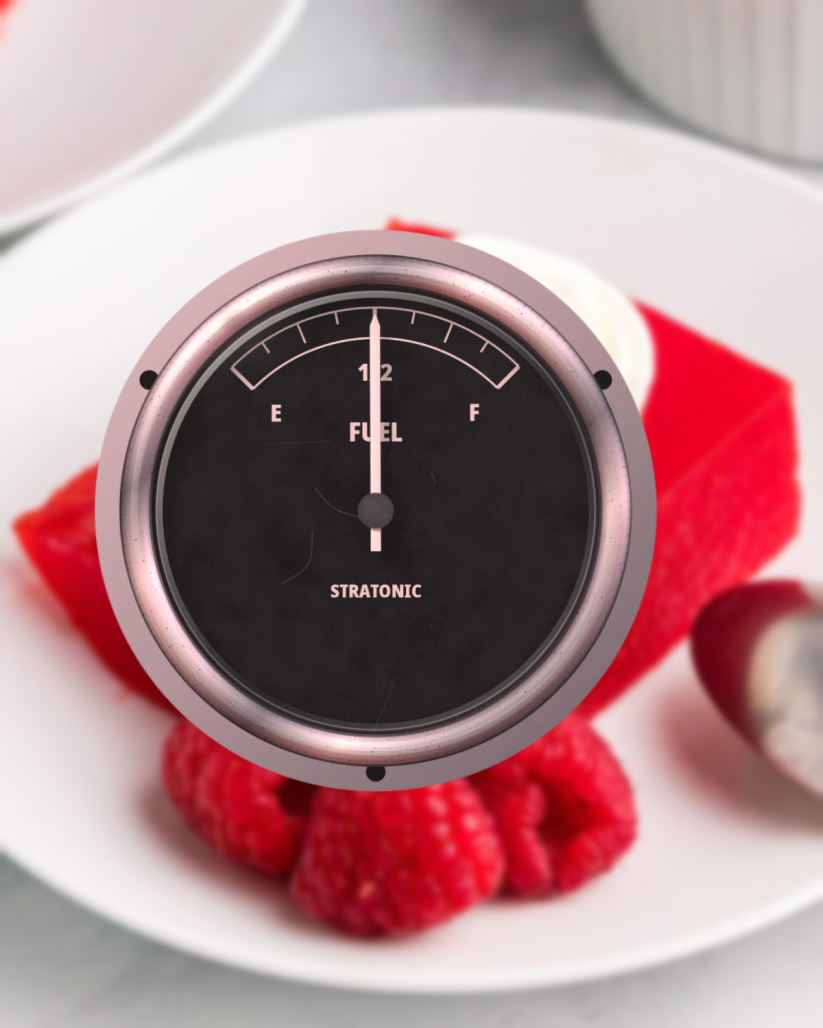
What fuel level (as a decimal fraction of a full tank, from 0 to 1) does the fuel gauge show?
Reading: 0.5
